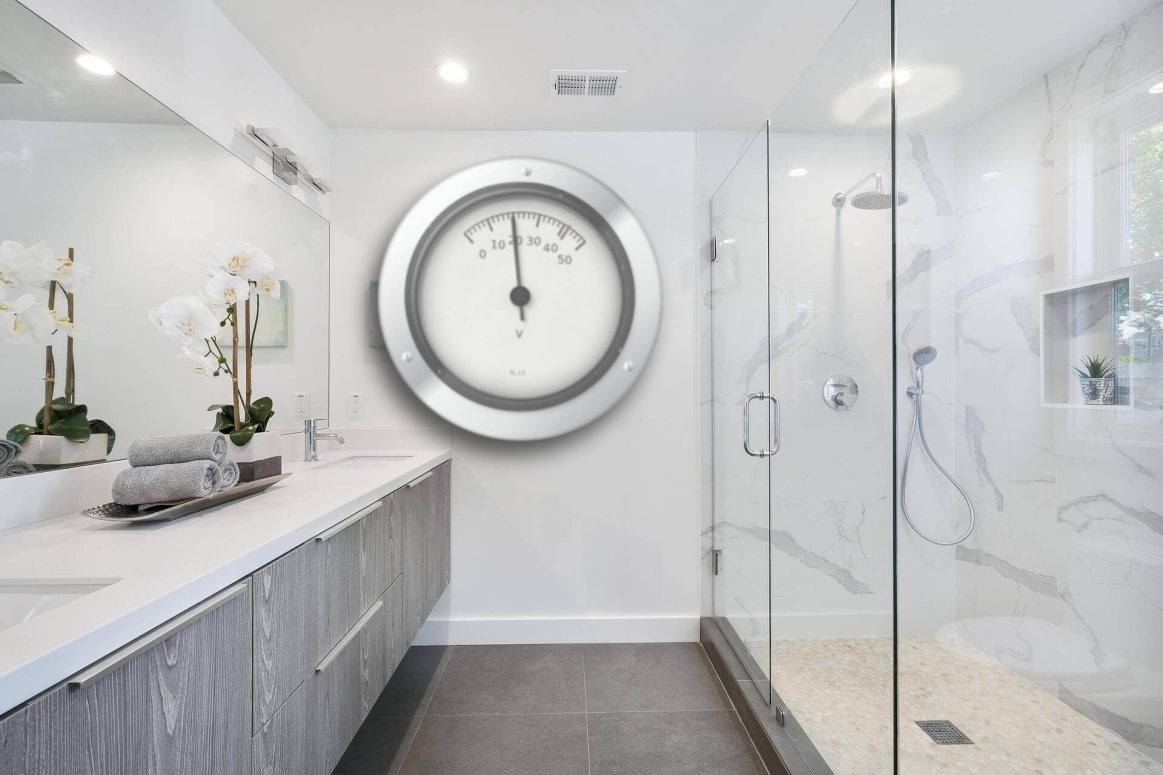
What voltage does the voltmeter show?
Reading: 20 V
